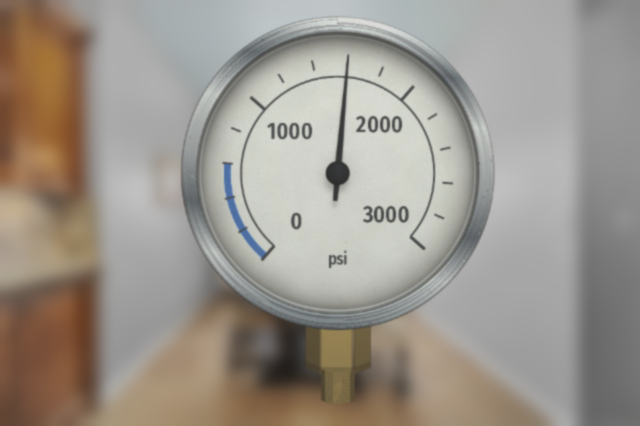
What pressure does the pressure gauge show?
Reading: 1600 psi
